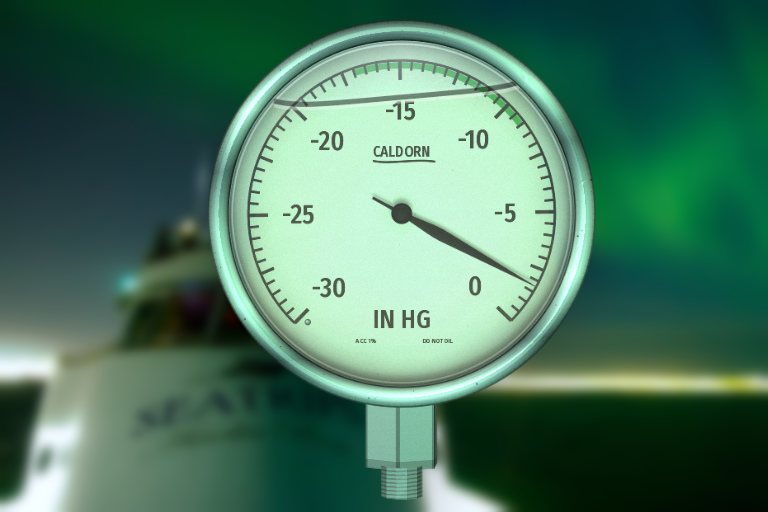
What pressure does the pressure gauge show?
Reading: -1.75 inHg
